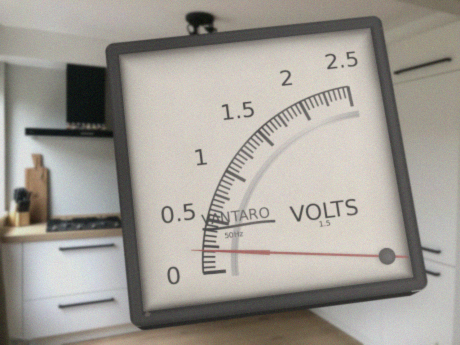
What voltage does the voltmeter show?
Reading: 0.2 V
